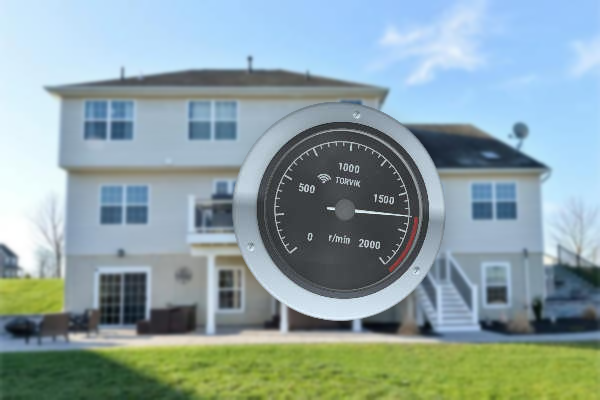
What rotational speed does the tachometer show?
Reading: 1650 rpm
